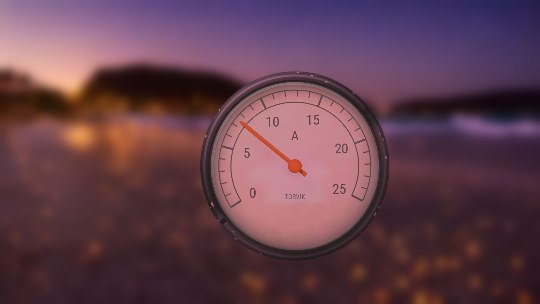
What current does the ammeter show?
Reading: 7.5 A
